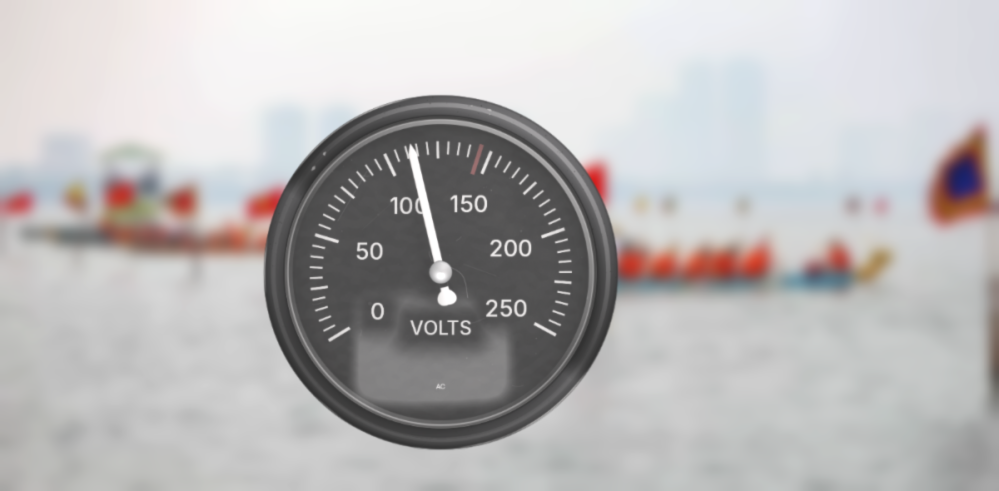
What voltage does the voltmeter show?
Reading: 112.5 V
